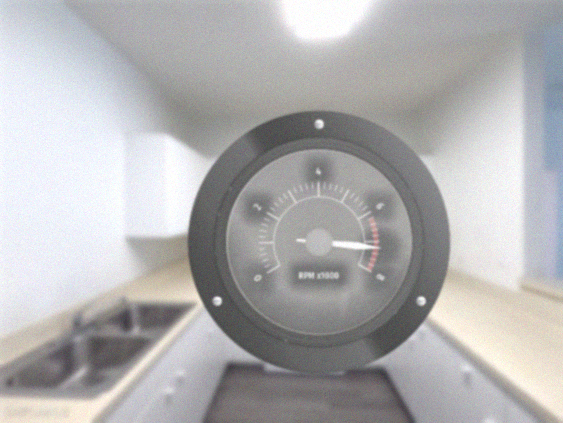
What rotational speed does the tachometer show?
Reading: 7200 rpm
